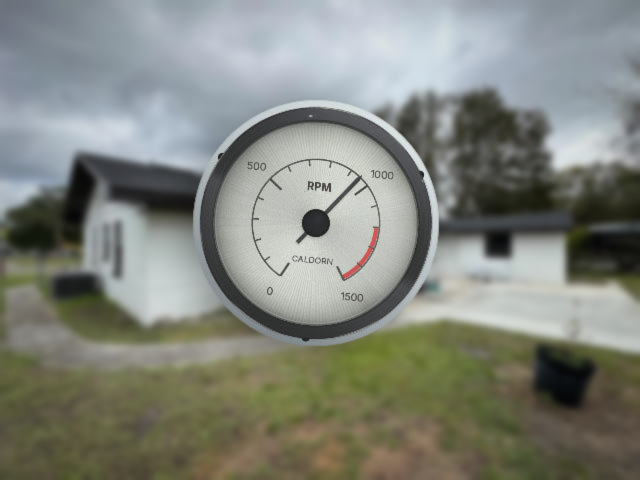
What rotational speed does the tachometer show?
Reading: 950 rpm
